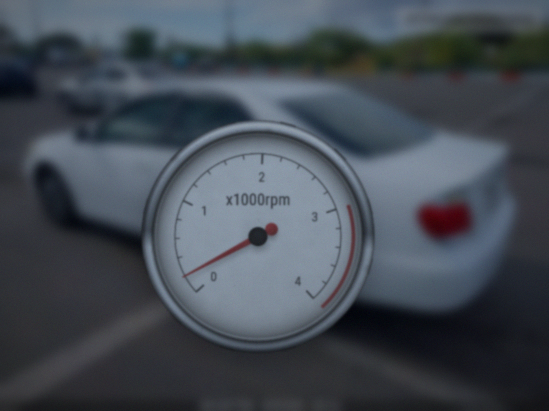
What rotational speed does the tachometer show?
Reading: 200 rpm
